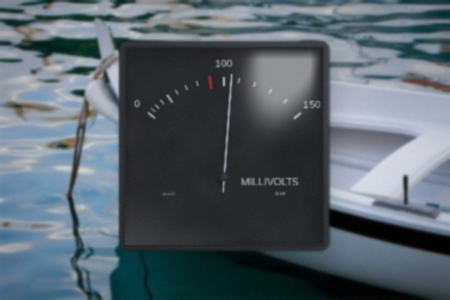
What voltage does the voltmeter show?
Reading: 105 mV
